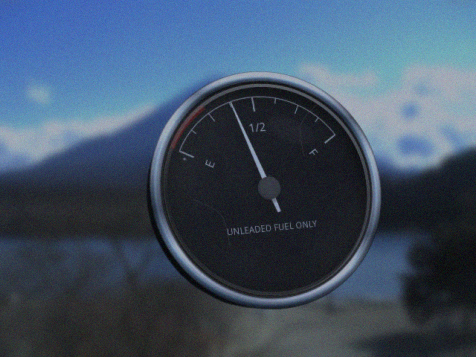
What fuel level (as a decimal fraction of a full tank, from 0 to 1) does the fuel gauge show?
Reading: 0.375
